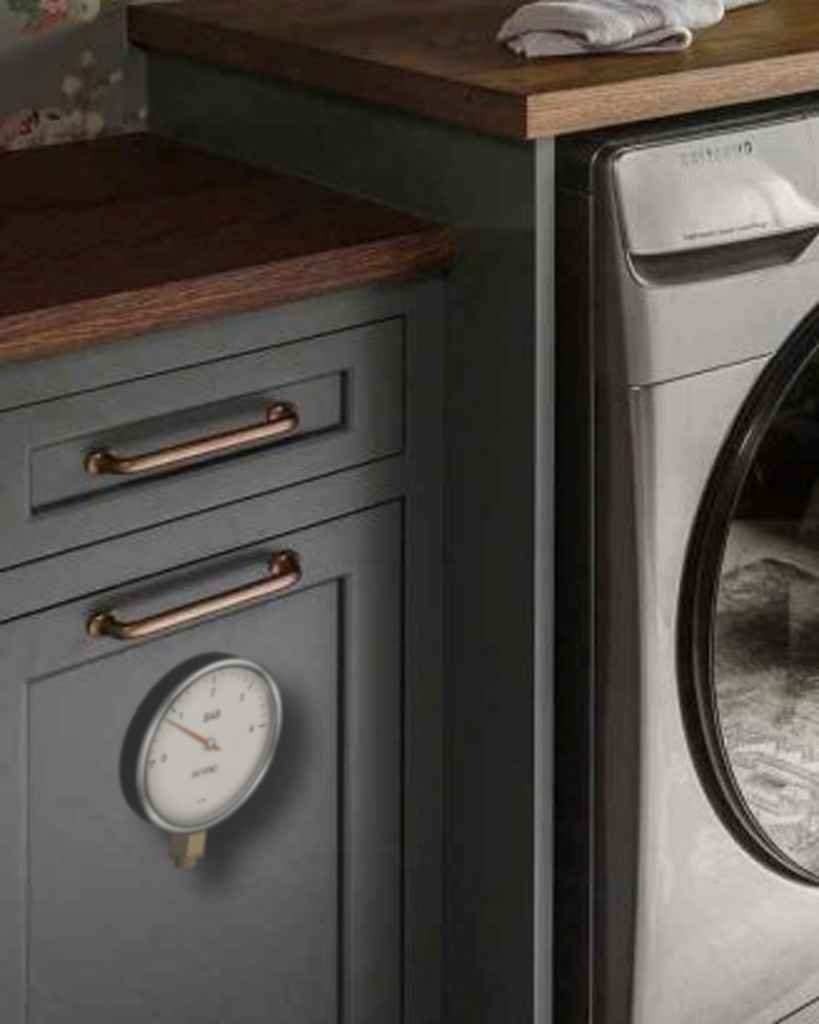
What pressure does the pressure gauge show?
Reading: 0.8 bar
